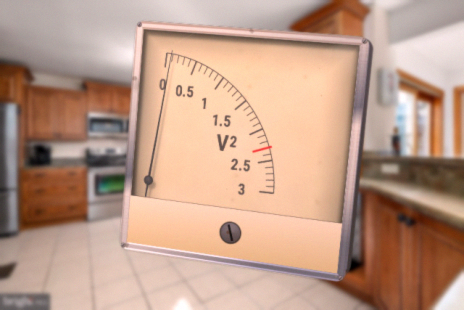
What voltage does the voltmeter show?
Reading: 0.1 V
